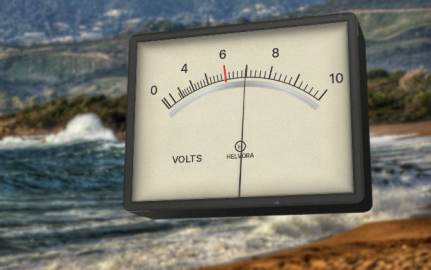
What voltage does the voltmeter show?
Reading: 7 V
